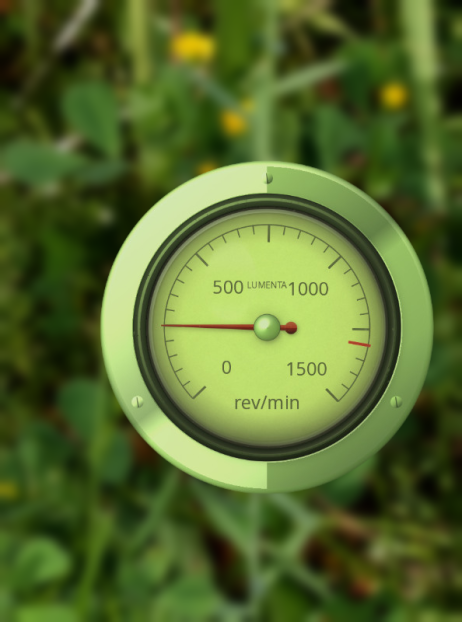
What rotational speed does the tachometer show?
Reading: 250 rpm
